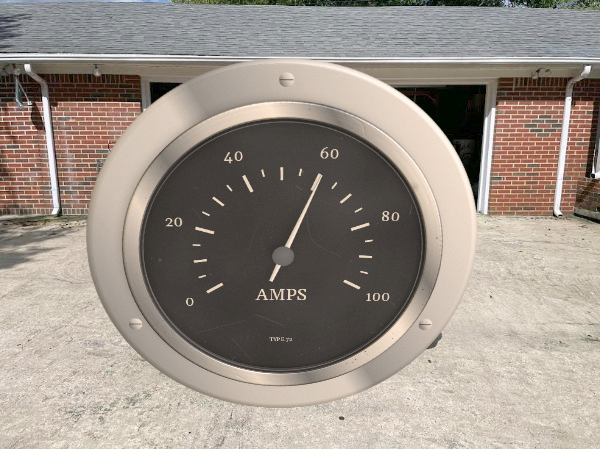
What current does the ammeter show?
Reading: 60 A
